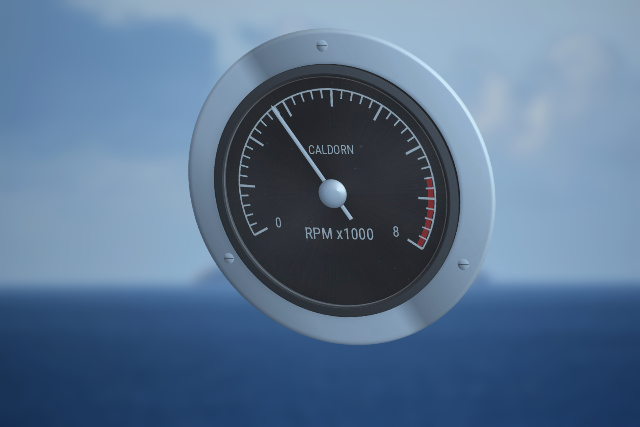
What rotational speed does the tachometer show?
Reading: 2800 rpm
